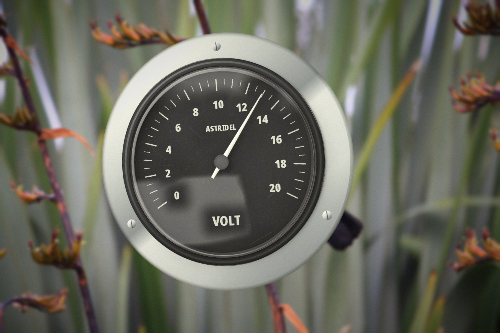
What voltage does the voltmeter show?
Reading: 13 V
